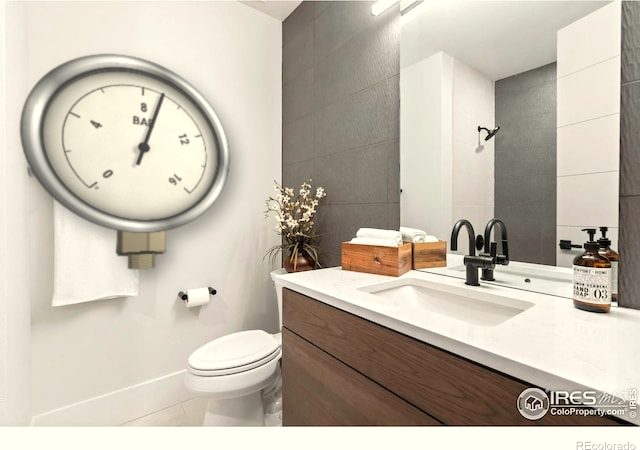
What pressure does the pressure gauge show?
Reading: 9 bar
